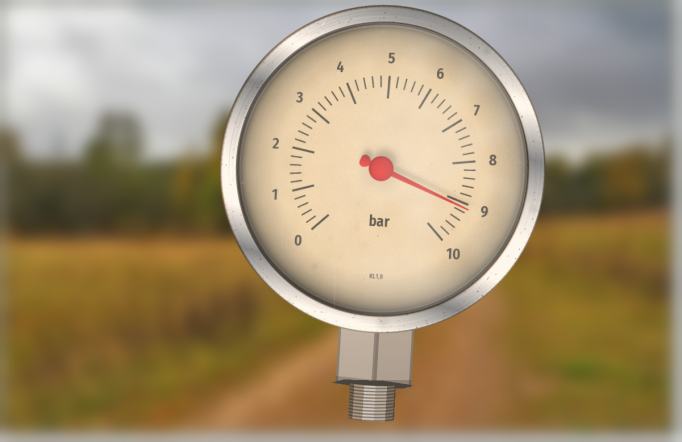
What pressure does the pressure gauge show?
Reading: 9.1 bar
